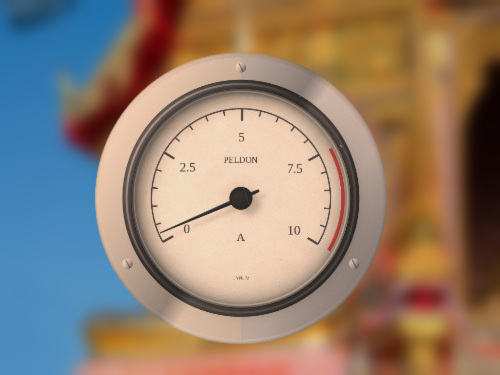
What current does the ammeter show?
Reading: 0.25 A
